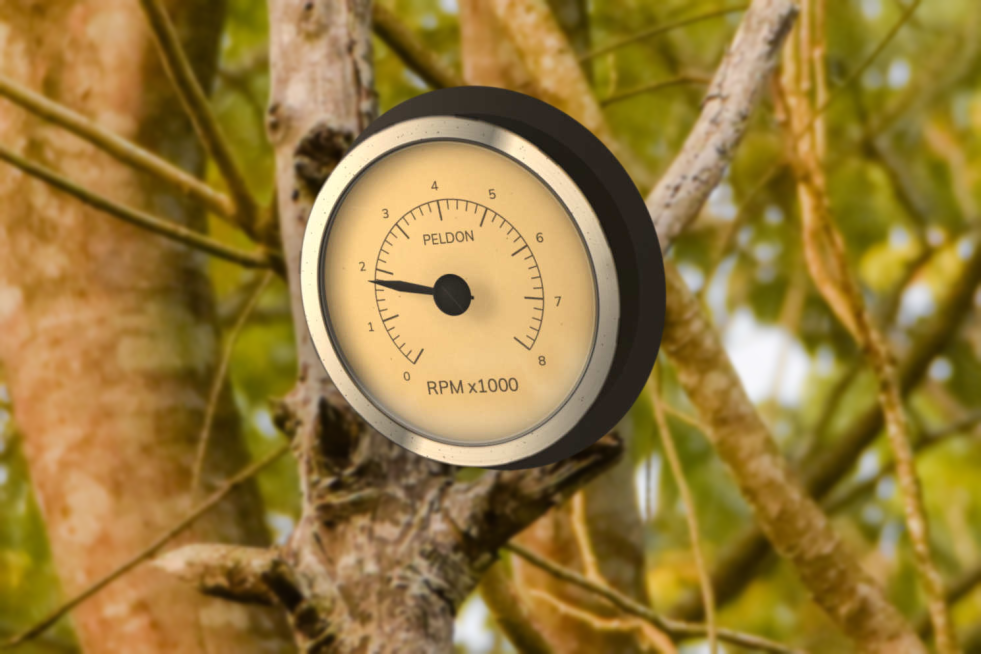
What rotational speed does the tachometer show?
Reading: 1800 rpm
